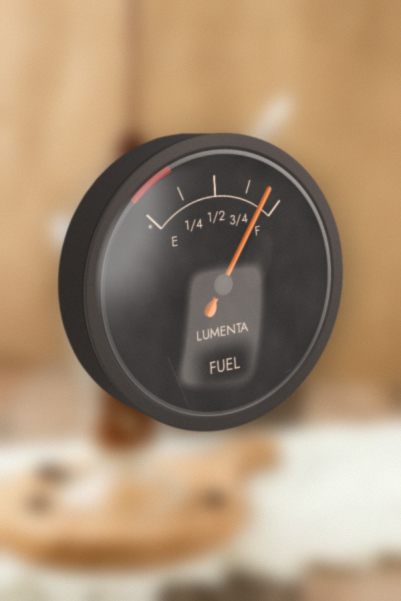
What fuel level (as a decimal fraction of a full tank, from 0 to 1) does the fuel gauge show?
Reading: 0.875
